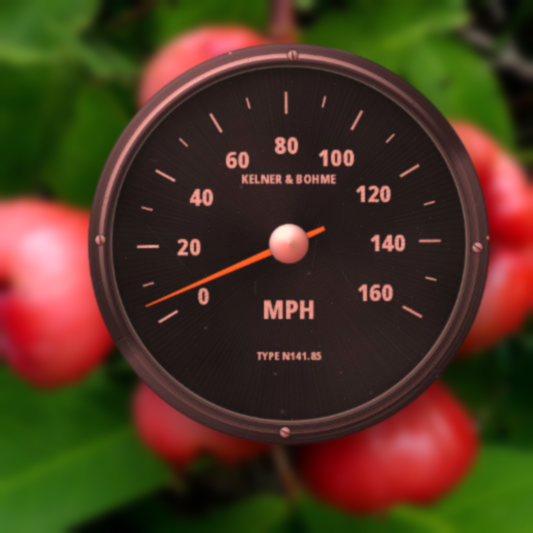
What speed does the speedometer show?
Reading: 5 mph
